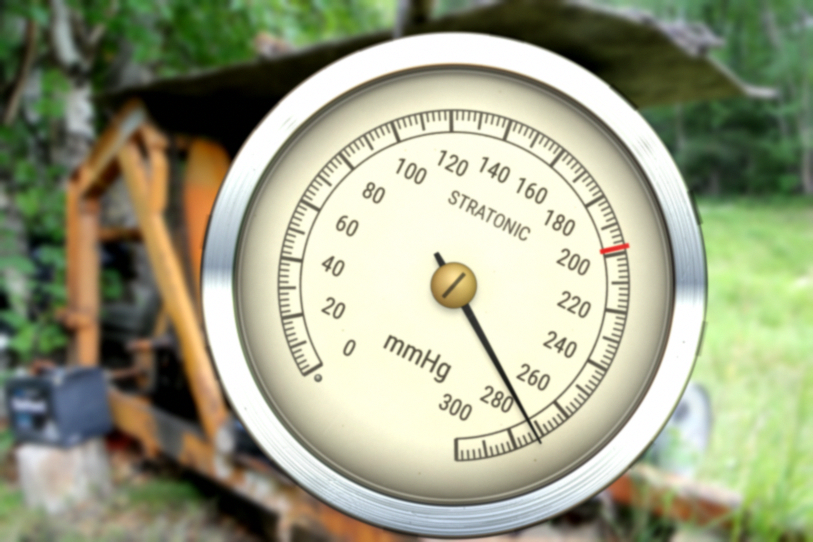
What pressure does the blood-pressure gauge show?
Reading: 272 mmHg
